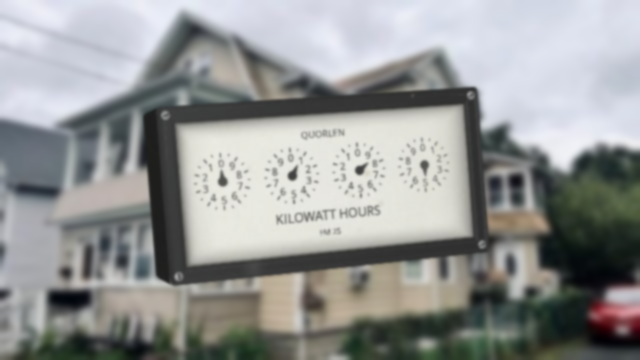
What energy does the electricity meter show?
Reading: 85 kWh
